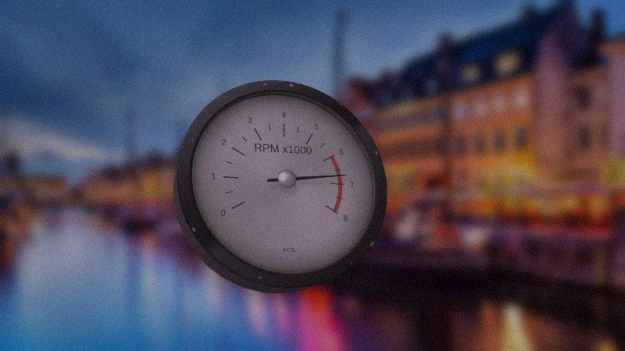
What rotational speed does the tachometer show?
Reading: 6750 rpm
